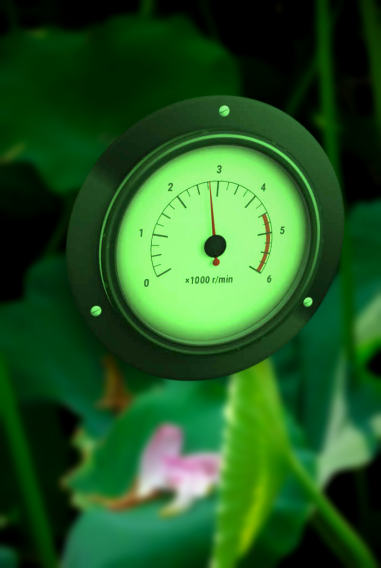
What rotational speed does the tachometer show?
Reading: 2750 rpm
